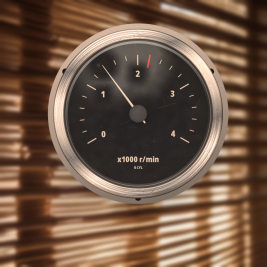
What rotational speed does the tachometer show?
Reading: 1400 rpm
